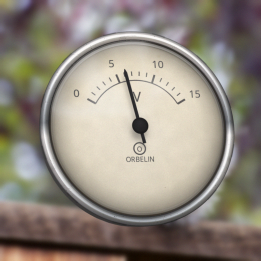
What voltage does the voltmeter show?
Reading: 6 V
